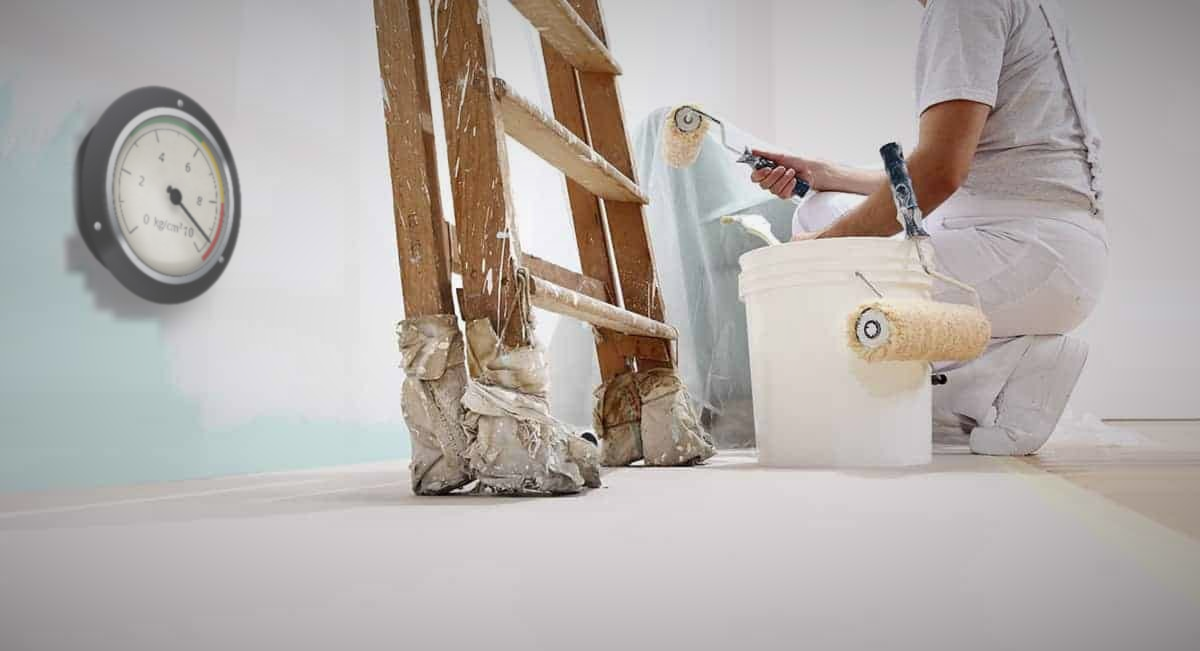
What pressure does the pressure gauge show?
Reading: 9.5 kg/cm²
